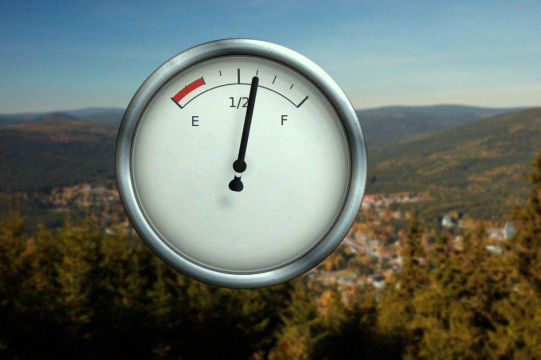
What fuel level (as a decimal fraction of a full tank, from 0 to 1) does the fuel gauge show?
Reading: 0.625
